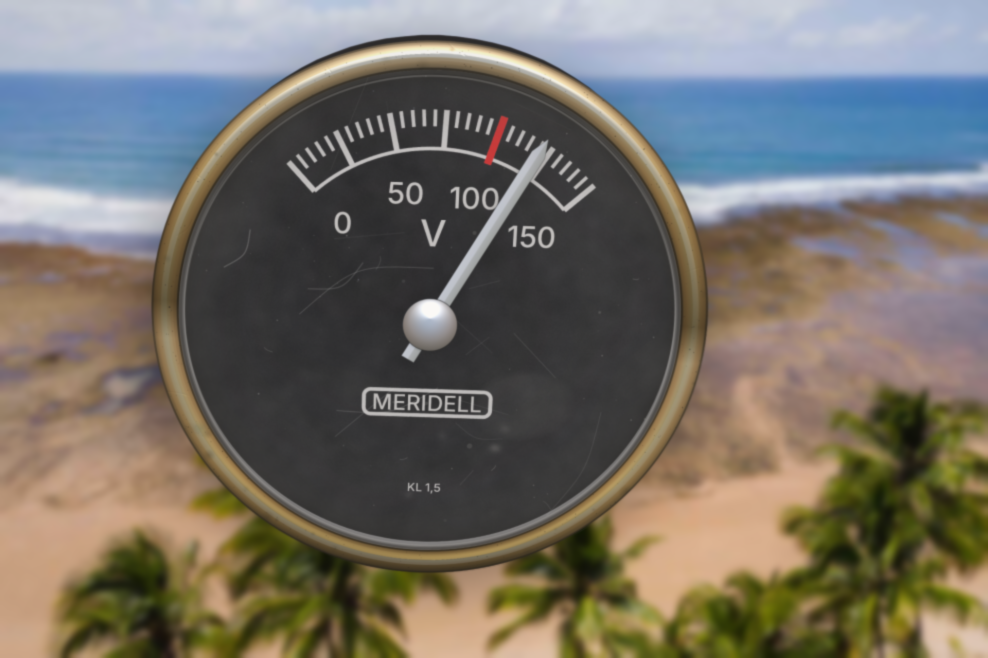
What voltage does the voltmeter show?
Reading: 120 V
